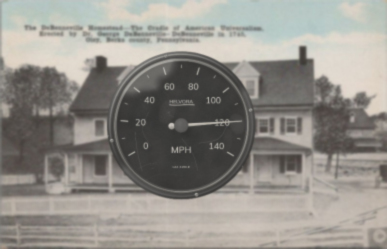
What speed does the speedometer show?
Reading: 120 mph
